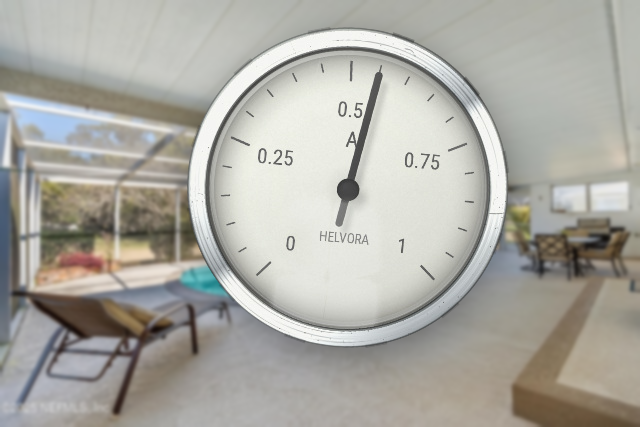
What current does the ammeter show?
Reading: 0.55 A
